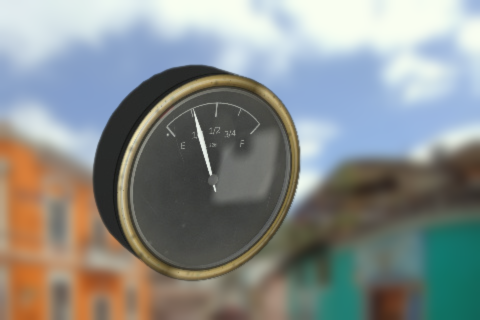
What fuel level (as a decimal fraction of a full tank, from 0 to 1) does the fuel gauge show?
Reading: 0.25
